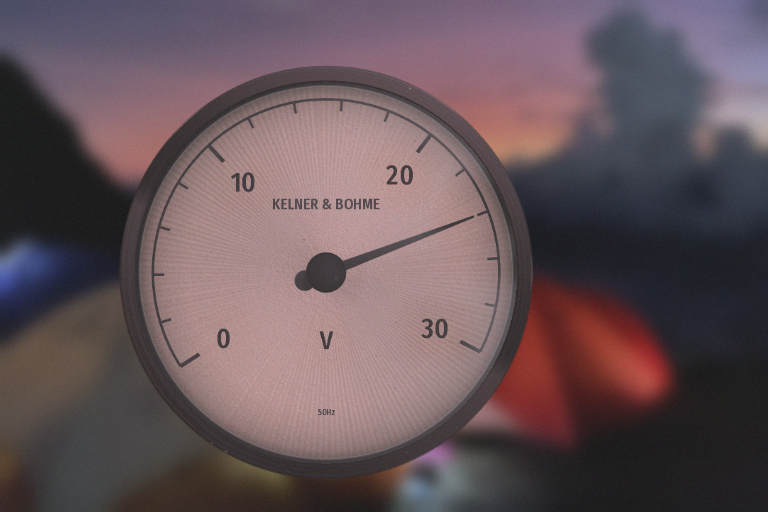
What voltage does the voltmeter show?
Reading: 24 V
